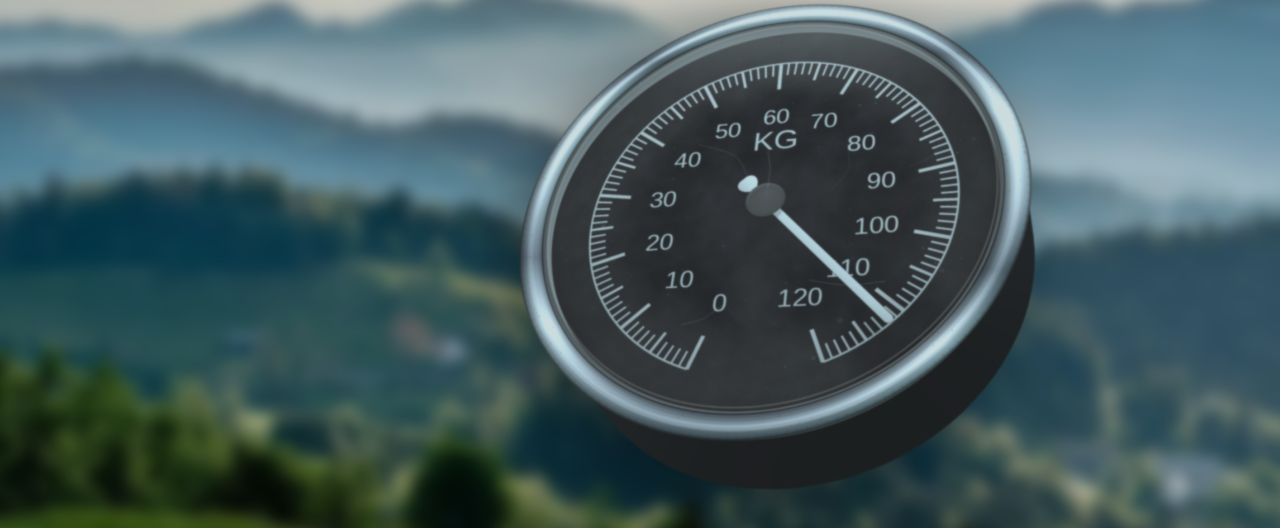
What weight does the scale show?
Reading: 112 kg
